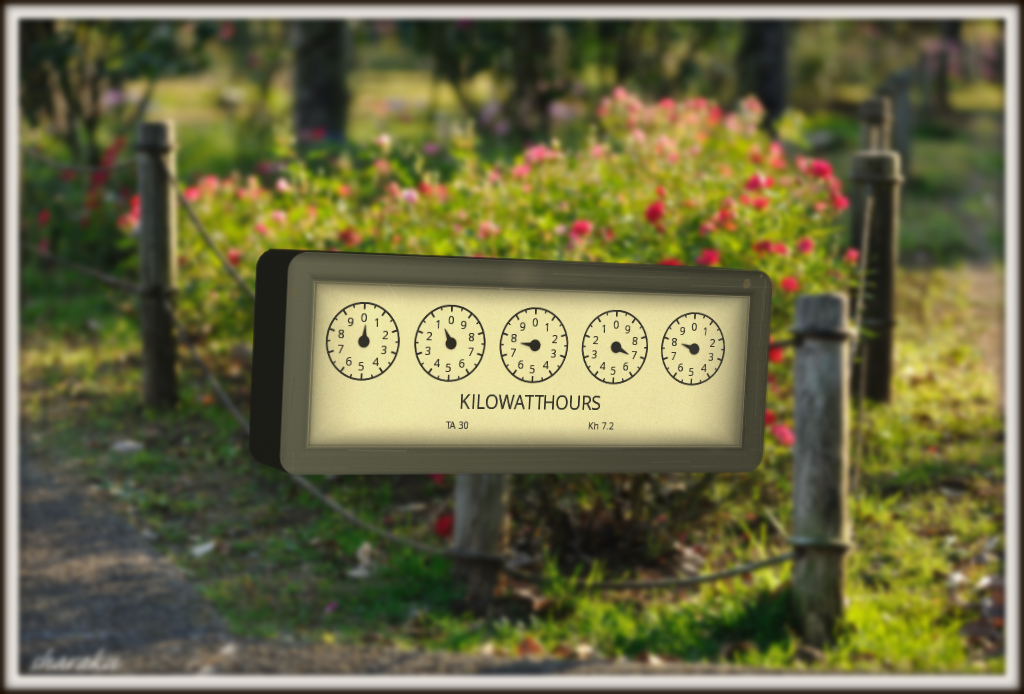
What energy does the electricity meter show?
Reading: 768 kWh
